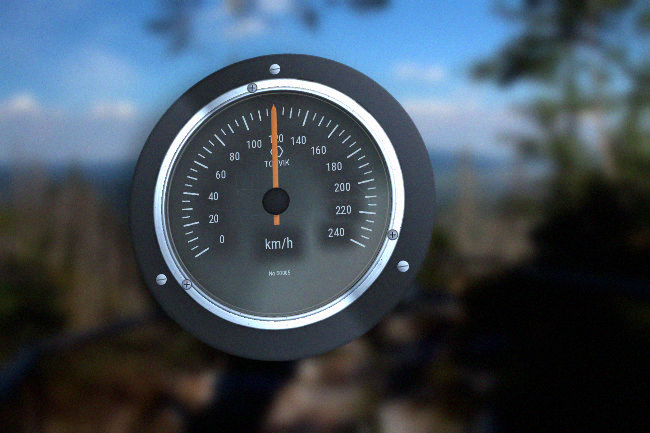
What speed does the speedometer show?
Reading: 120 km/h
